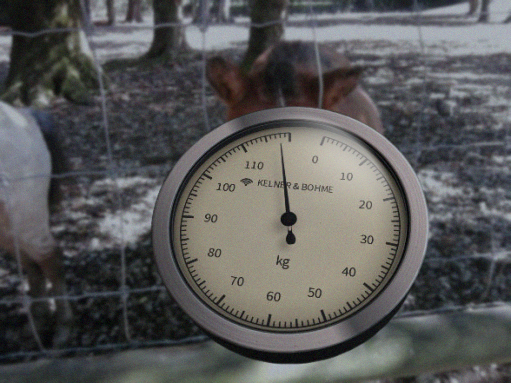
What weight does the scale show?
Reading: 118 kg
